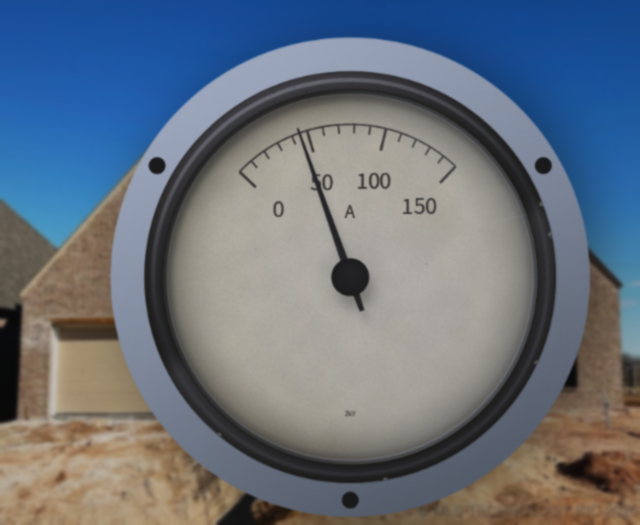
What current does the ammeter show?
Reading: 45 A
